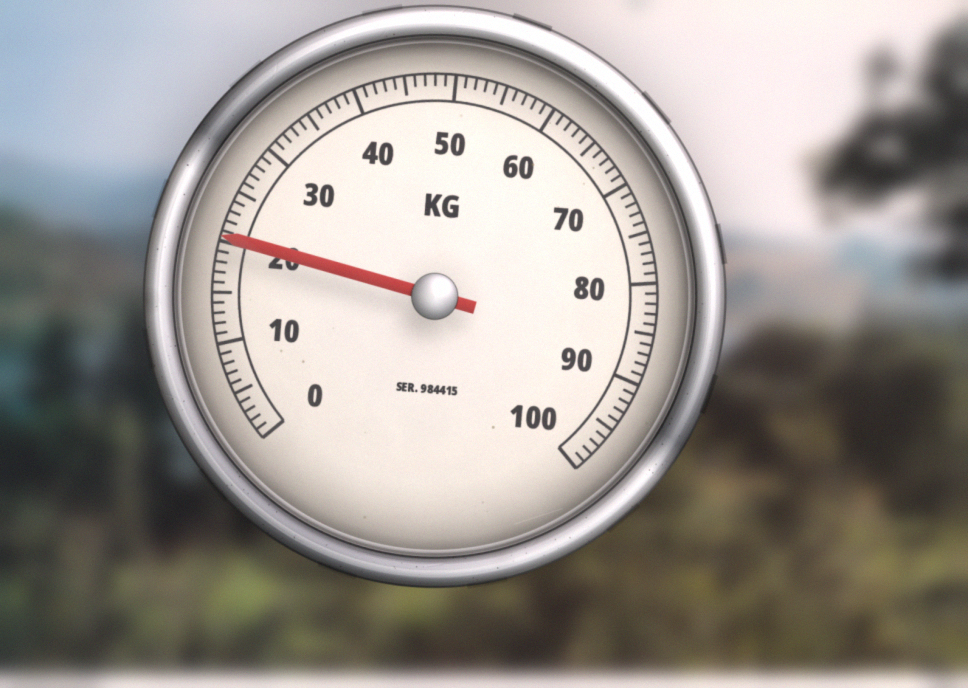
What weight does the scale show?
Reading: 20.5 kg
